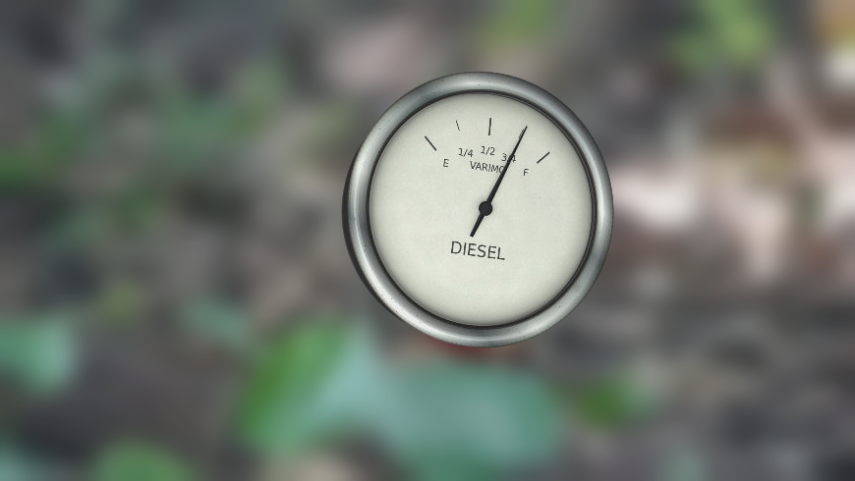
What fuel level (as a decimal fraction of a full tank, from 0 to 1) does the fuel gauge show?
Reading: 0.75
